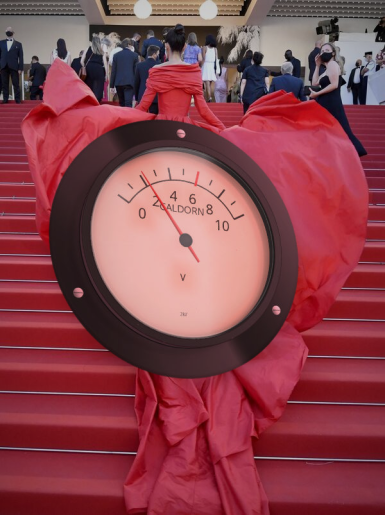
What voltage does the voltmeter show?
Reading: 2 V
